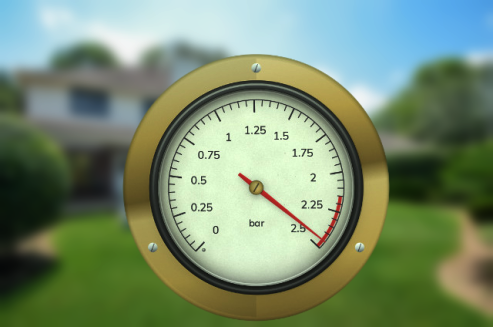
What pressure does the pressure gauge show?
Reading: 2.45 bar
